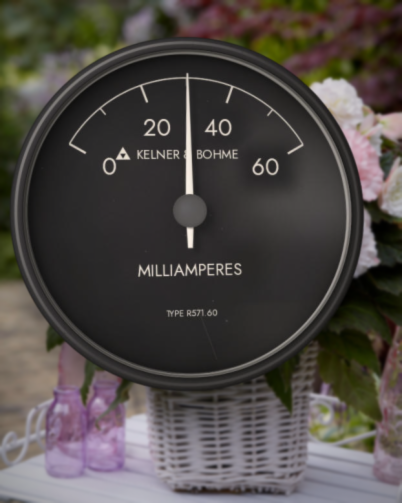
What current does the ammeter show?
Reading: 30 mA
